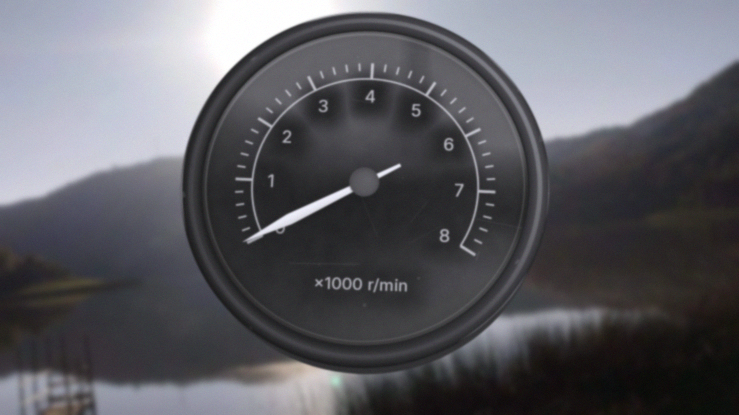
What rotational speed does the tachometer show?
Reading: 0 rpm
